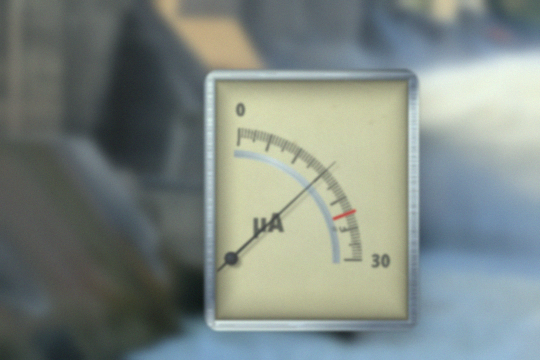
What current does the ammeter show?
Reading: 15 µA
